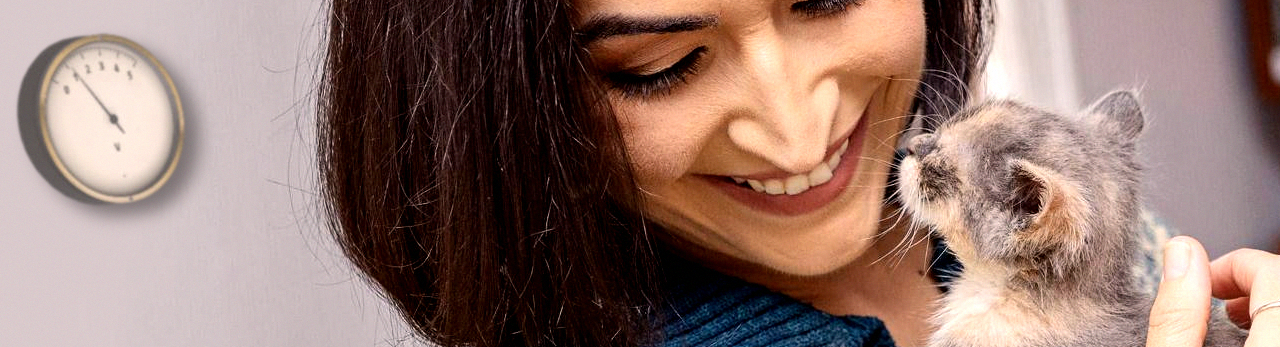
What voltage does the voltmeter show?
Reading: 1 V
